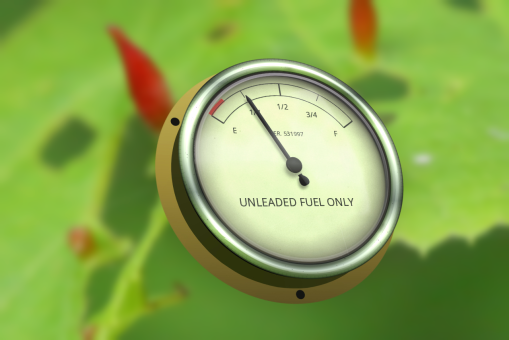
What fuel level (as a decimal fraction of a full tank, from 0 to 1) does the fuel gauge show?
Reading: 0.25
